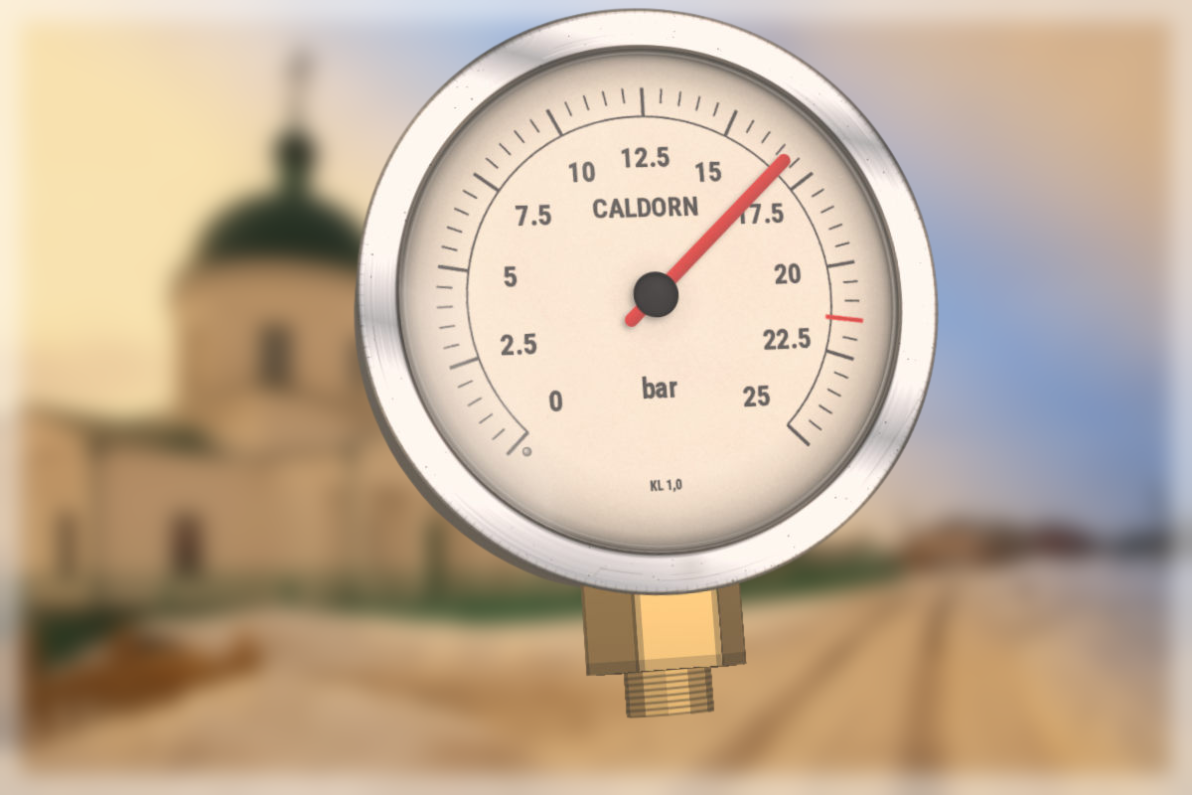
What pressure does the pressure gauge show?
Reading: 16.75 bar
